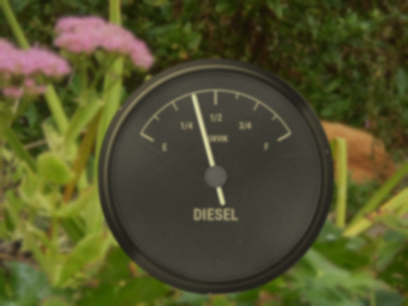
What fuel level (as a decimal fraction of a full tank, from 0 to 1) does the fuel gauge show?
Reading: 0.375
